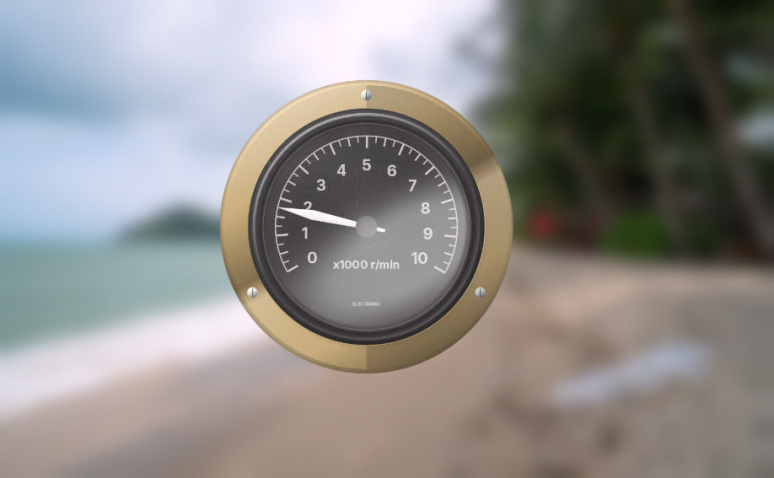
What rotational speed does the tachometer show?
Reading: 1750 rpm
